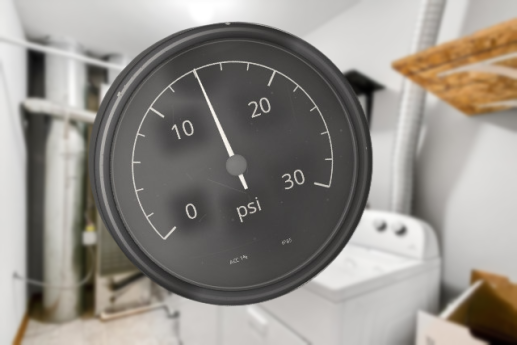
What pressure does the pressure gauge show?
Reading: 14 psi
